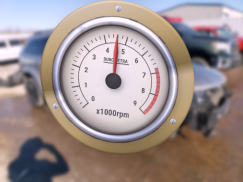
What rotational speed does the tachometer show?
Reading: 4600 rpm
